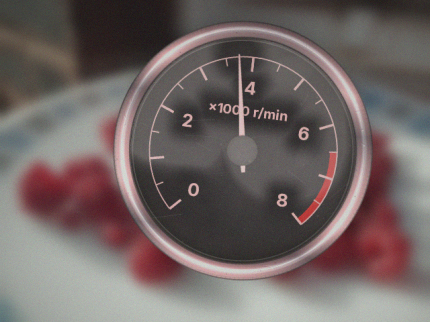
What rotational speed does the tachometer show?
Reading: 3750 rpm
